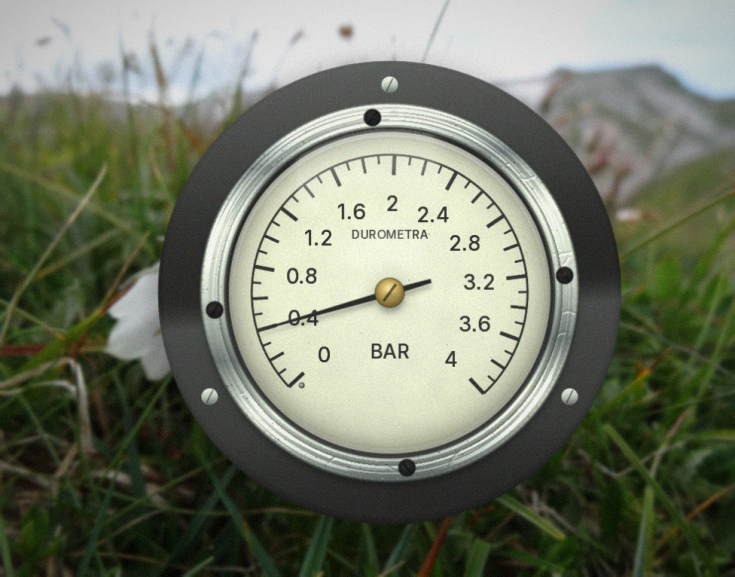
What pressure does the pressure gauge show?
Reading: 0.4 bar
